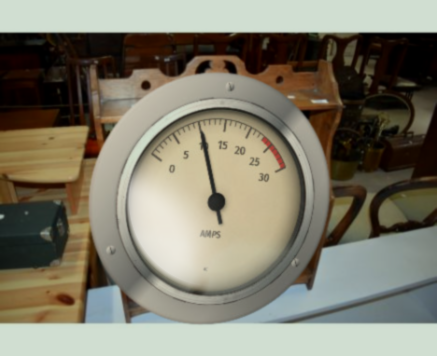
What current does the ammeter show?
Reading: 10 A
